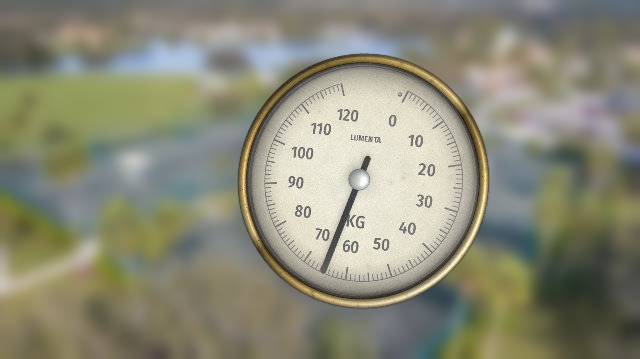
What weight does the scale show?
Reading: 65 kg
